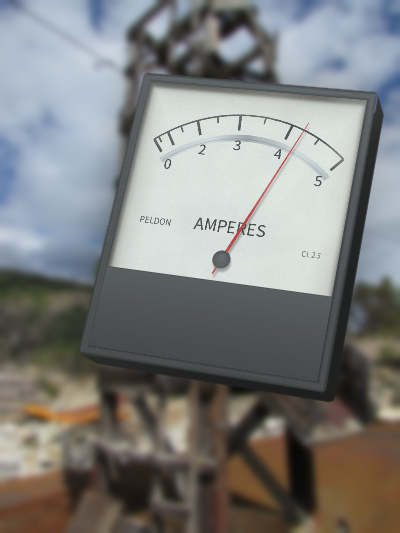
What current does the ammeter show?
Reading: 4.25 A
